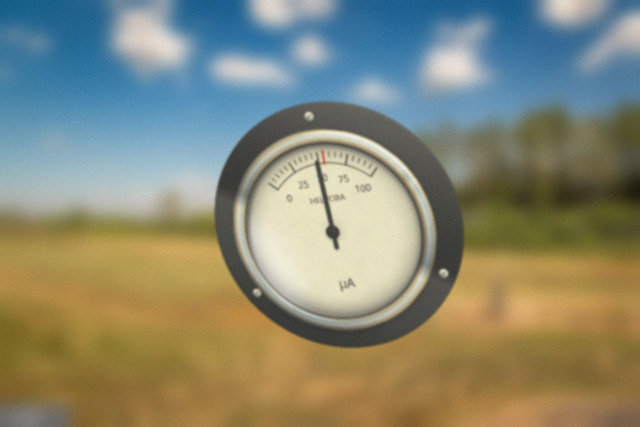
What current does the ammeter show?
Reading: 50 µA
